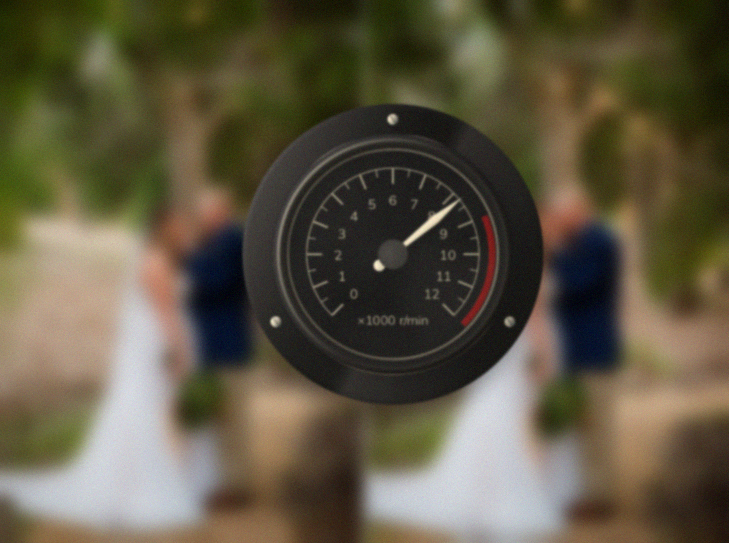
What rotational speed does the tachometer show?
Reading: 8250 rpm
